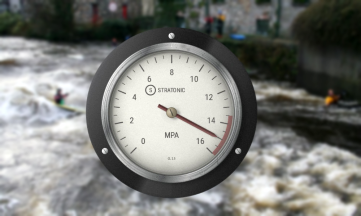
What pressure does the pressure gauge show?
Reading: 15 MPa
